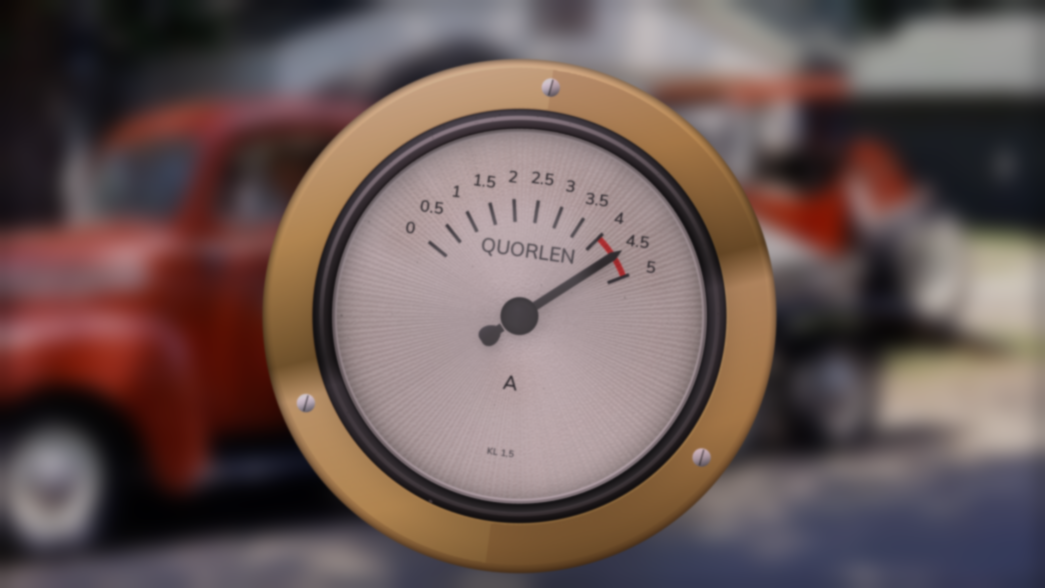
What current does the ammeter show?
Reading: 4.5 A
